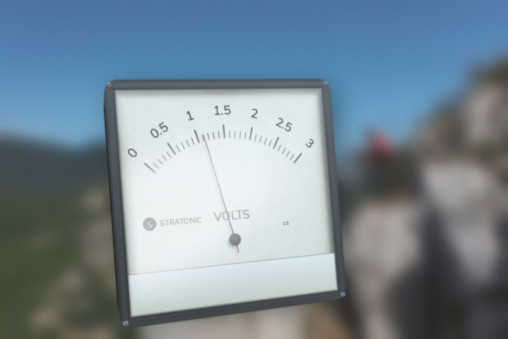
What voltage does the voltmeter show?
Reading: 1.1 V
